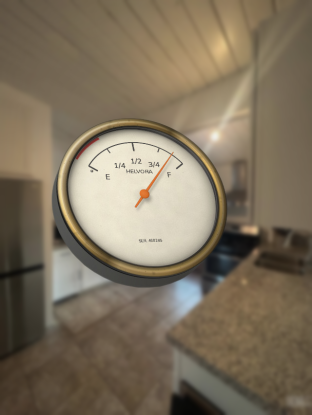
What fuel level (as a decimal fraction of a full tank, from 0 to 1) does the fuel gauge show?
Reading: 0.875
